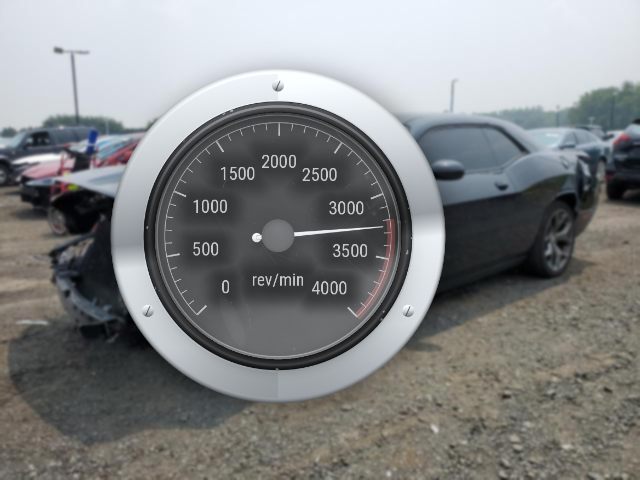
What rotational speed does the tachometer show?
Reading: 3250 rpm
